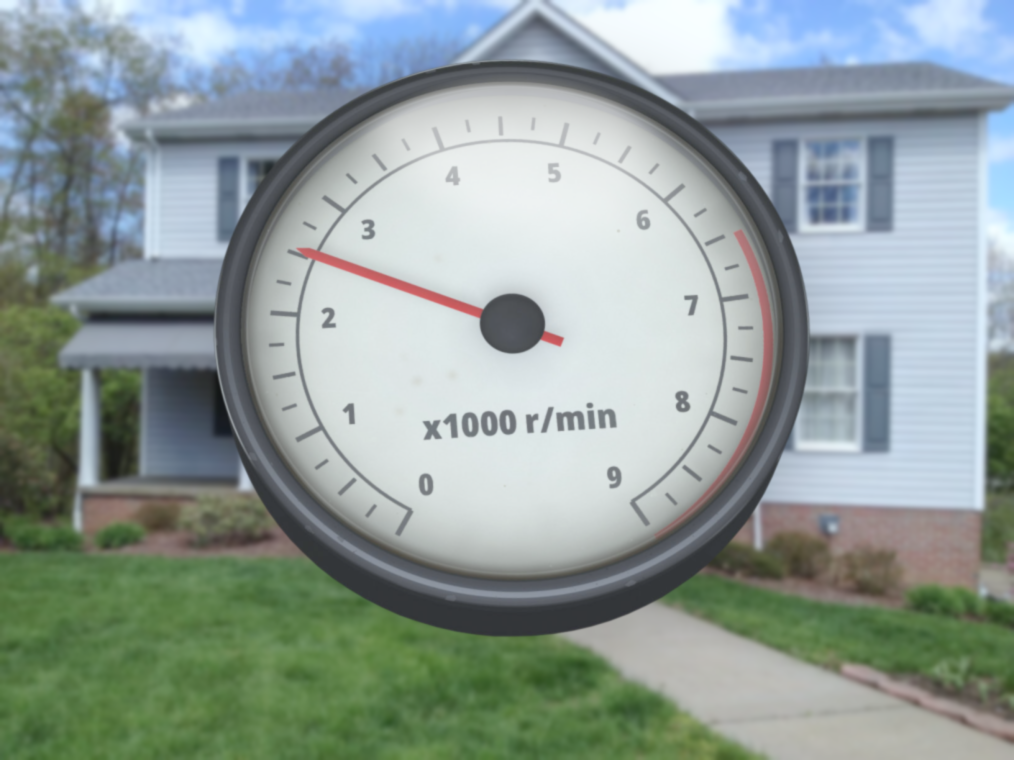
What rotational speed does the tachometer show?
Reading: 2500 rpm
